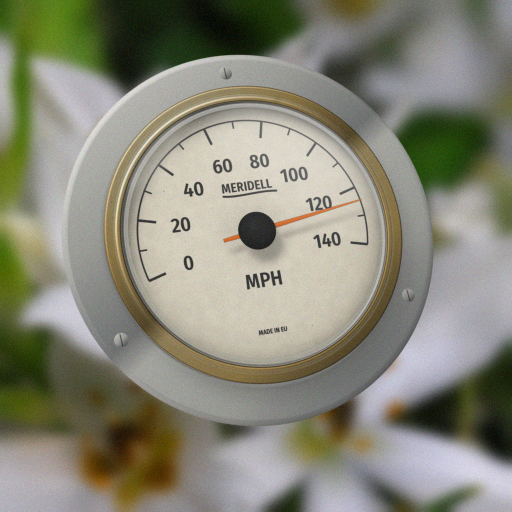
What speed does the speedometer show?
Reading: 125 mph
